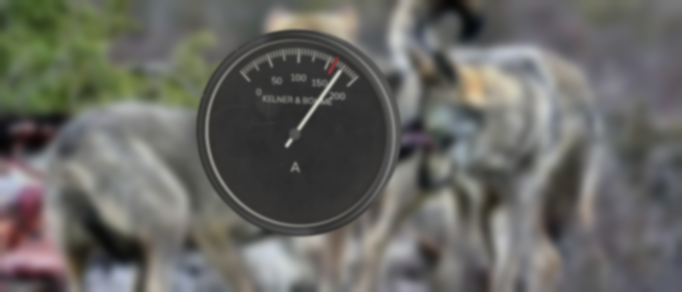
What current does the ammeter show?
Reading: 175 A
